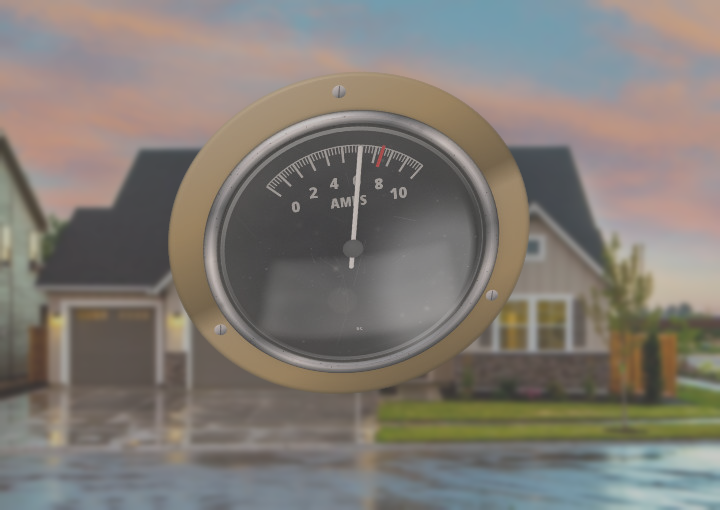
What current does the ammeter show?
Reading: 6 A
